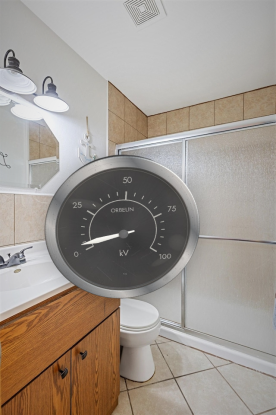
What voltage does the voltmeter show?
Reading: 5 kV
